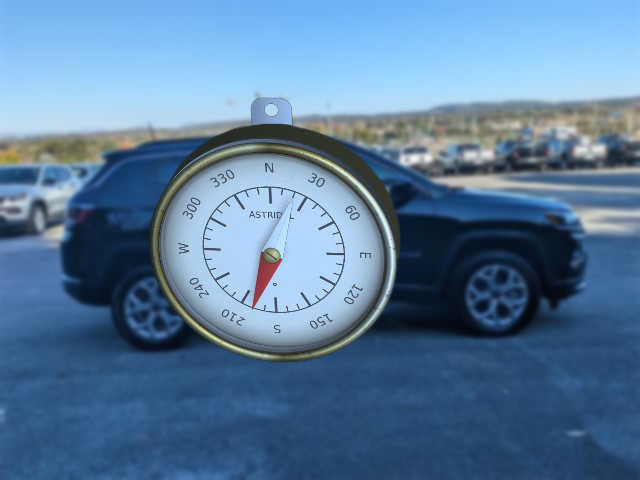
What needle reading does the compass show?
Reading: 200 °
